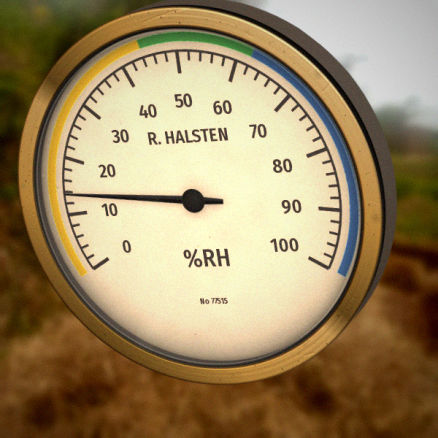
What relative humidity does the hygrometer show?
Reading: 14 %
